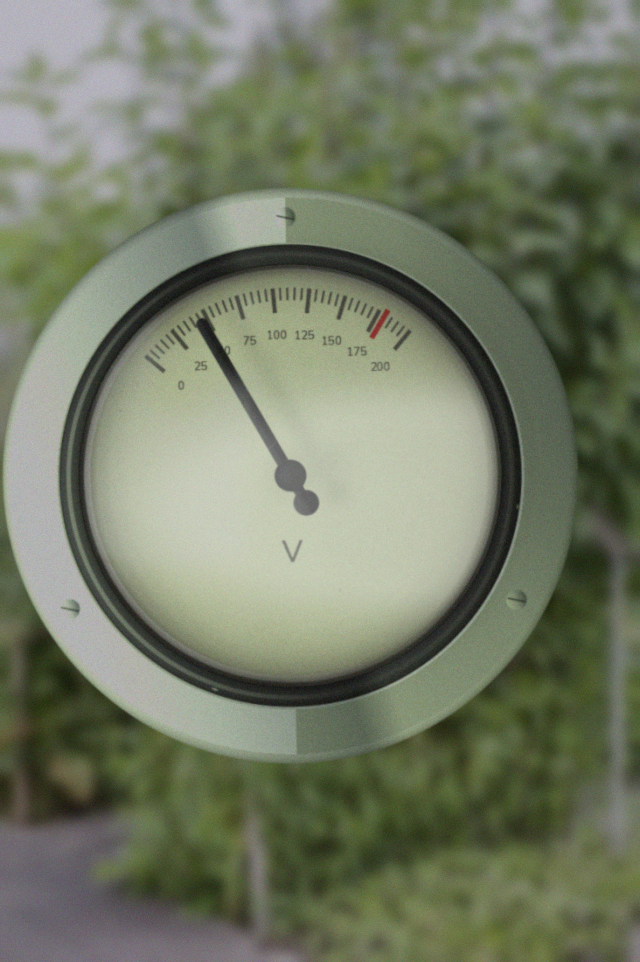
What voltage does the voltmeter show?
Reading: 45 V
